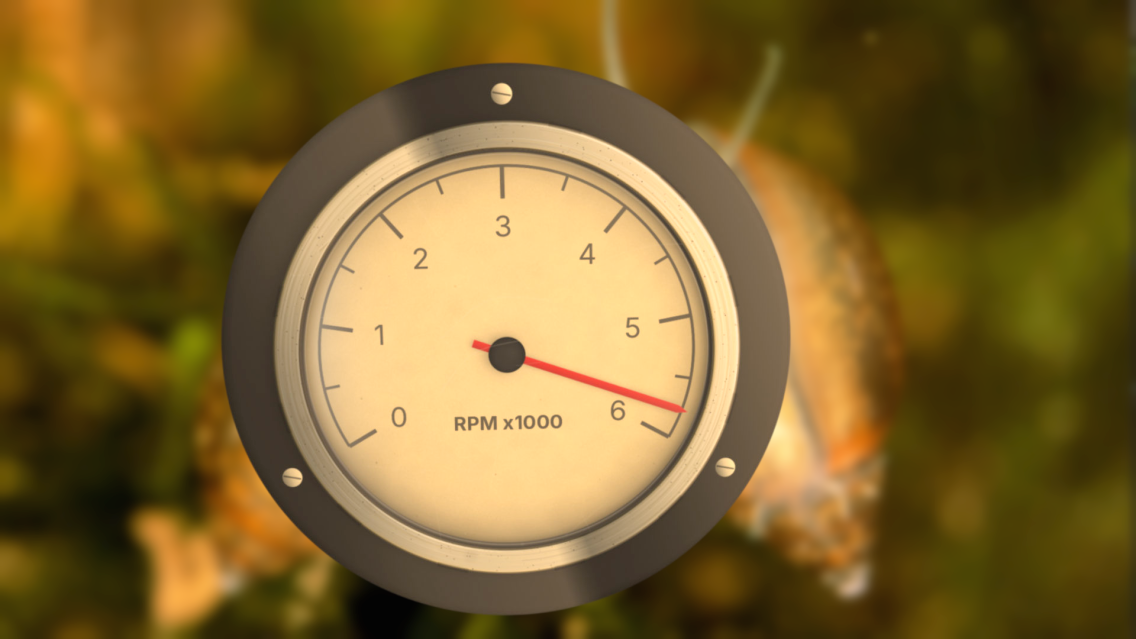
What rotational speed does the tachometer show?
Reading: 5750 rpm
